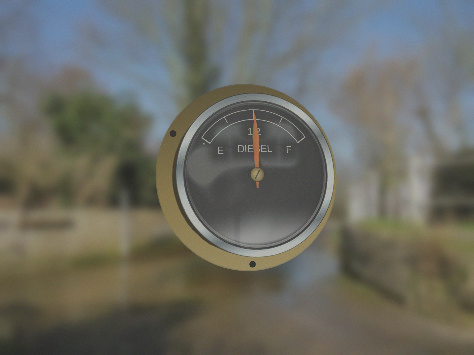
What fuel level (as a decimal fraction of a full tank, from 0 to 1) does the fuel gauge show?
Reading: 0.5
